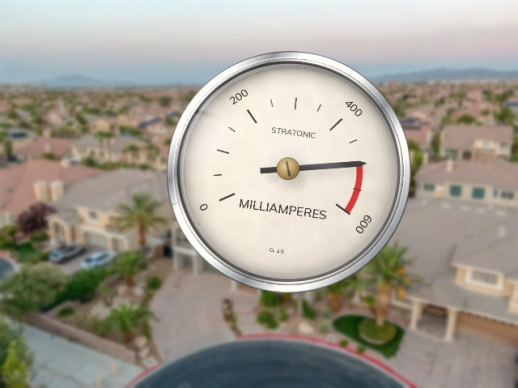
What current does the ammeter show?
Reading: 500 mA
